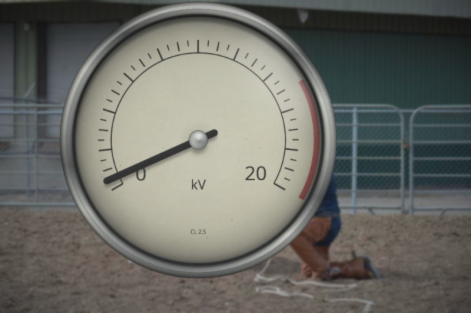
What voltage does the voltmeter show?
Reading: 0.5 kV
